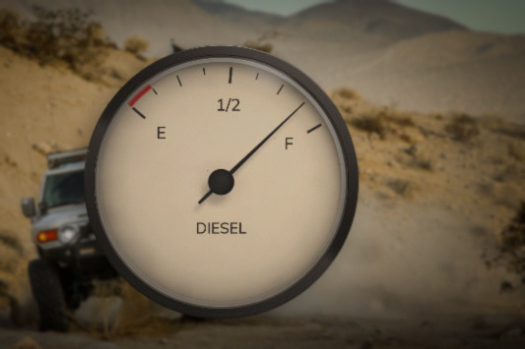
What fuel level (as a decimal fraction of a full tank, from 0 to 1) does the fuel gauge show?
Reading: 0.875
